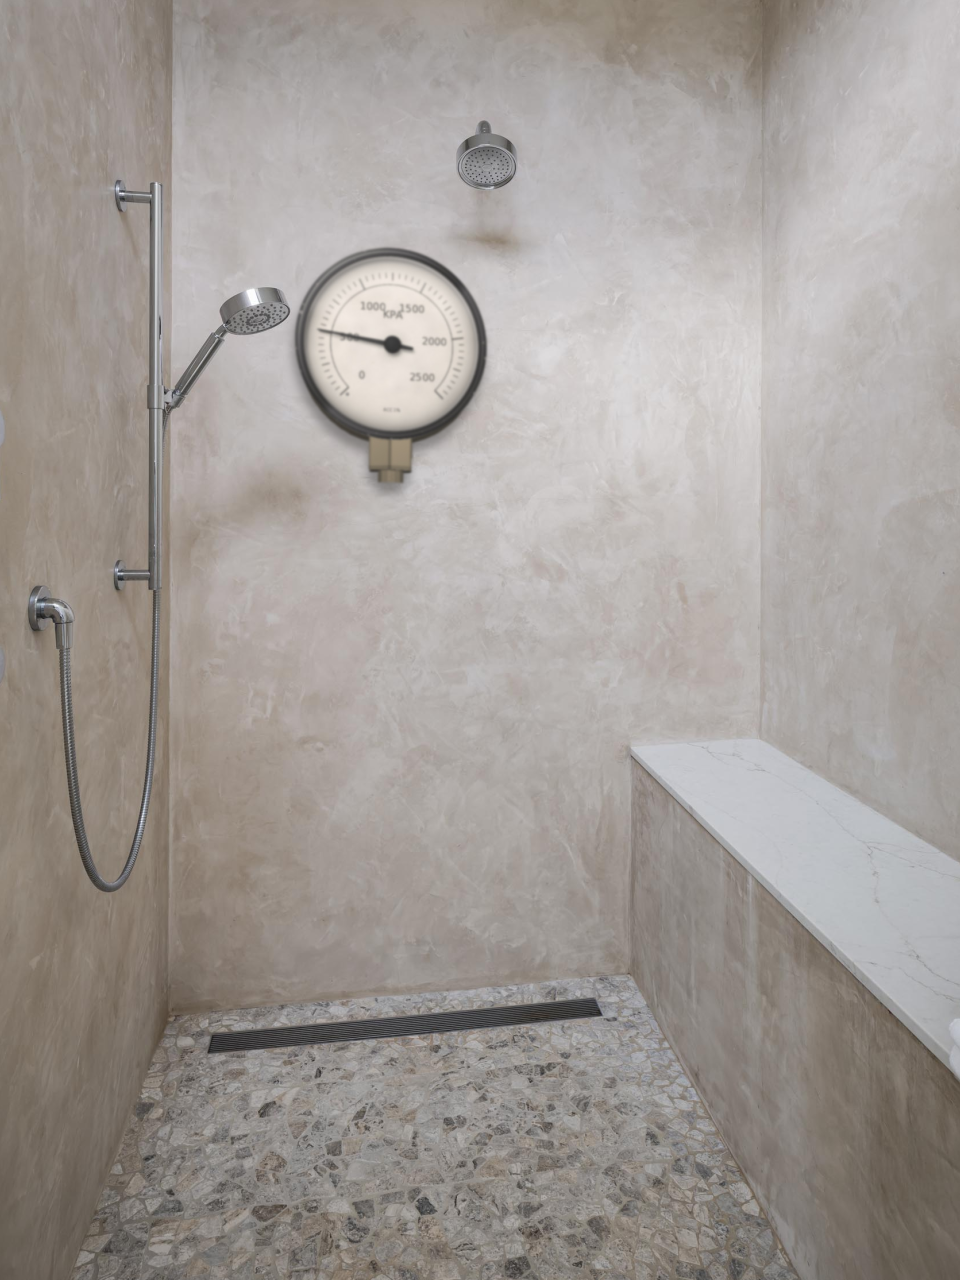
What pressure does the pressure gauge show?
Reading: 500 kPa
